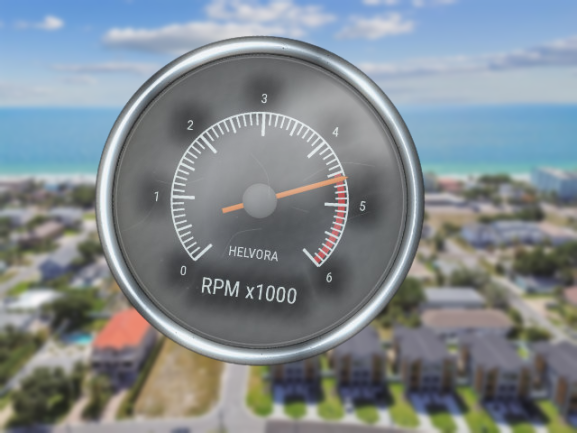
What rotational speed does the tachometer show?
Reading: 4600 rpm
